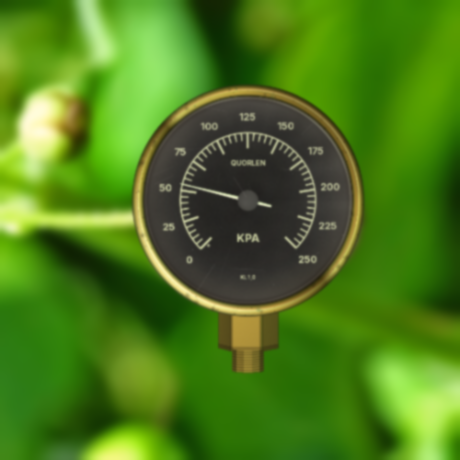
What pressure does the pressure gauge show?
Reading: 55 kPa
